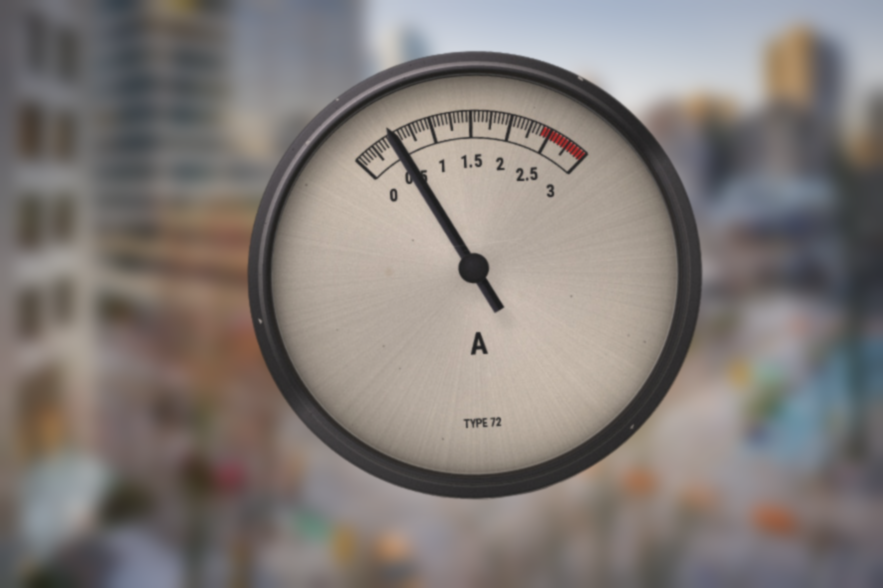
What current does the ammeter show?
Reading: 0.5 A
